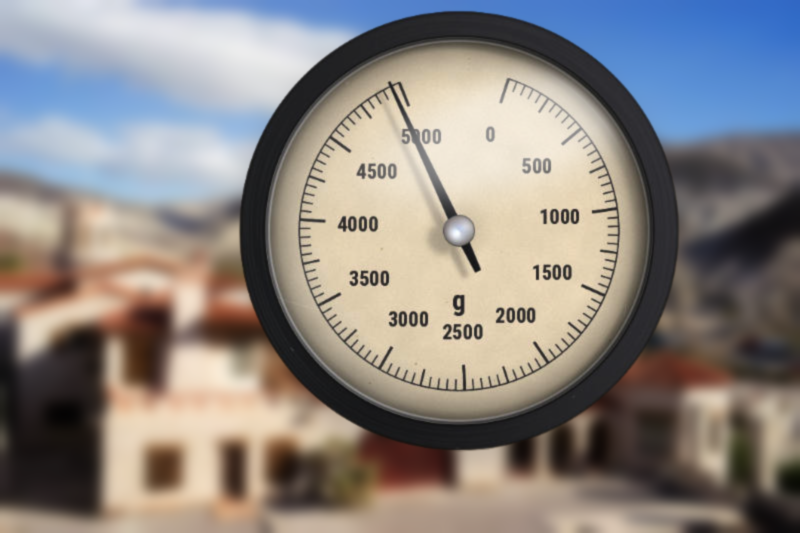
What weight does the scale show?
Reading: 4950 g
